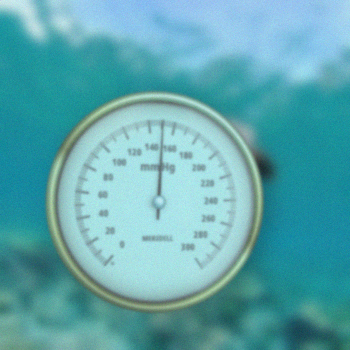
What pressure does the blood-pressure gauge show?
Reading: 150 mmHg
